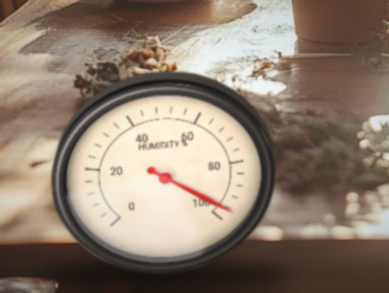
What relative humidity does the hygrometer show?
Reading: 96 %
